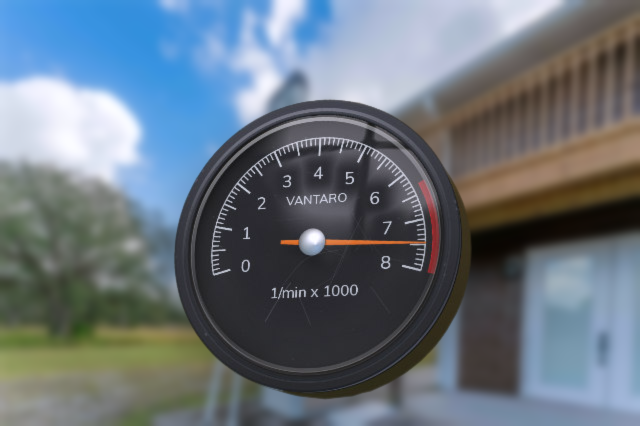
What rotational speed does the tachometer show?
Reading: 7500 rpm
